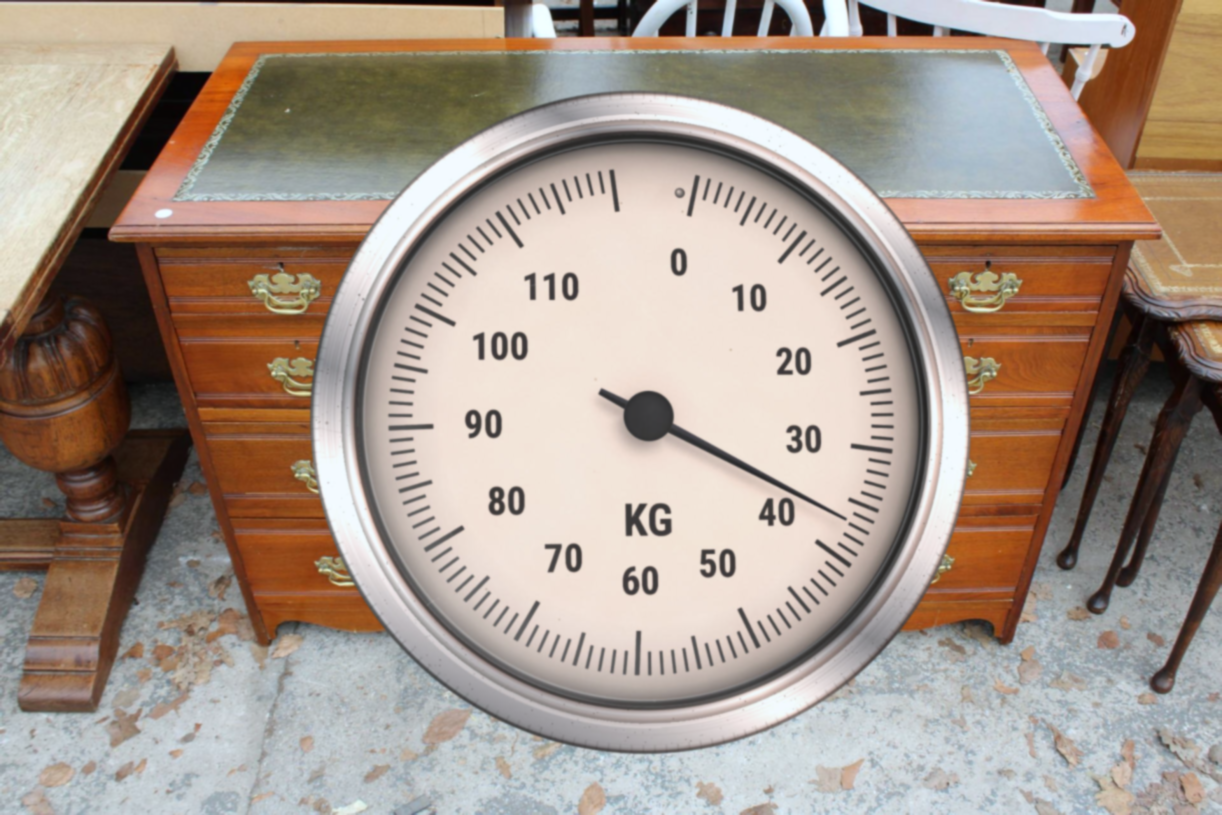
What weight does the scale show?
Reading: 37 kg
